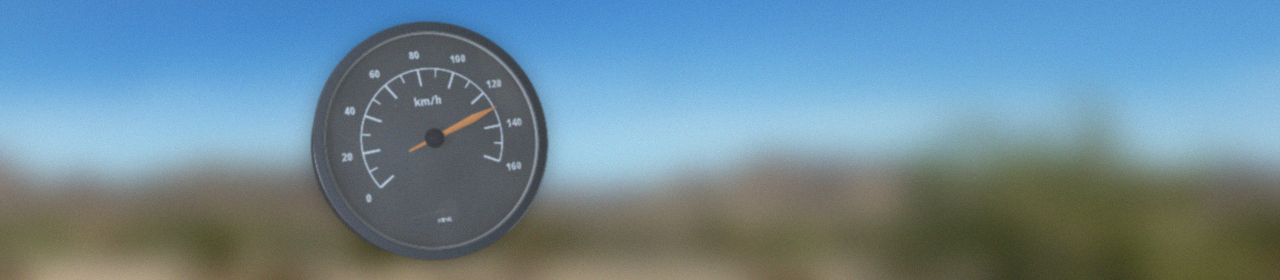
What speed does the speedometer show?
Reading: 130 km/h
